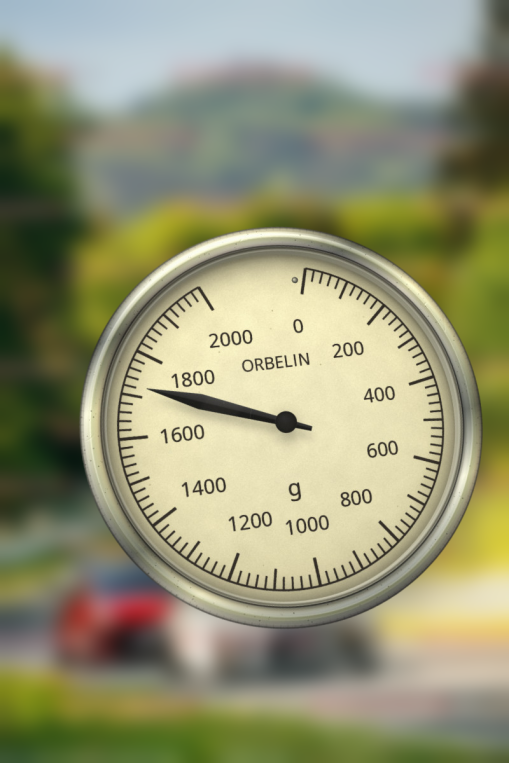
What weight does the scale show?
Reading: 1720 g
